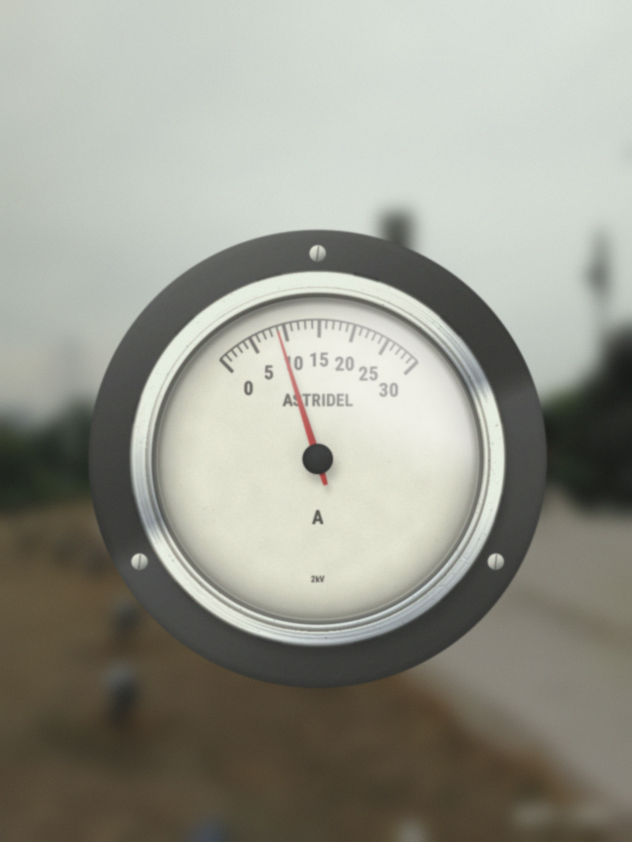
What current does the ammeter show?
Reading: 9 A
